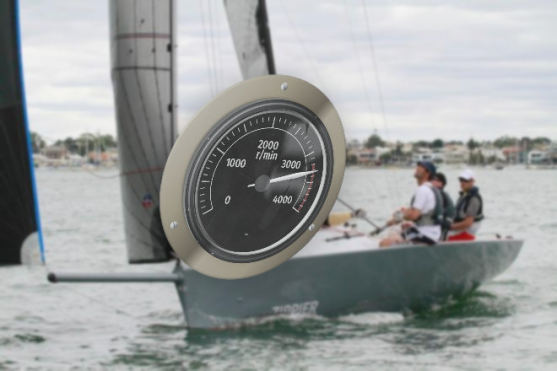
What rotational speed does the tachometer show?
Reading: 3300 rpm
